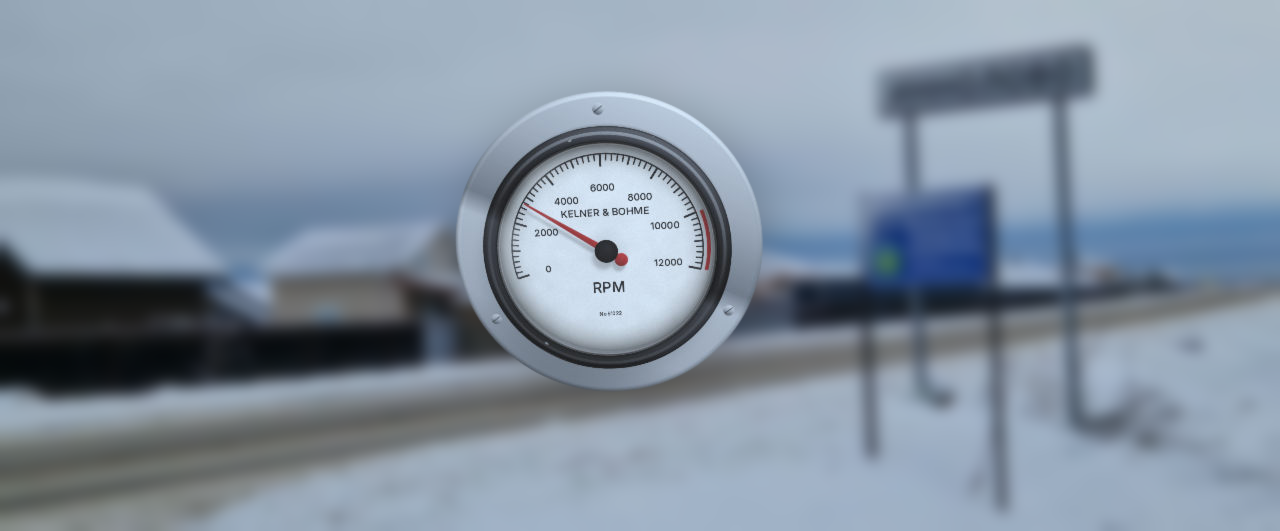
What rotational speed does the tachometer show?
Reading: 2800 rpm
